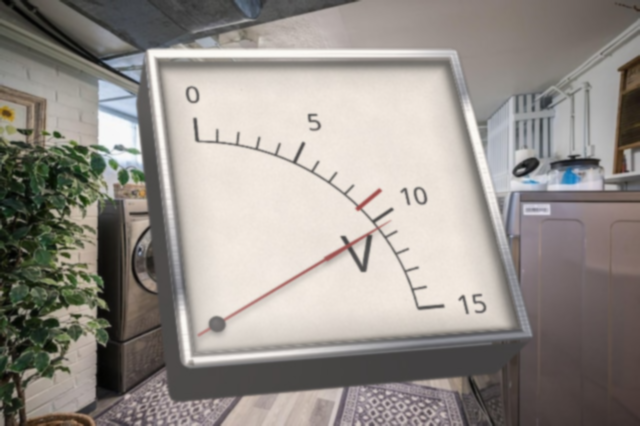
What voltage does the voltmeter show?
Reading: 10.5 V
